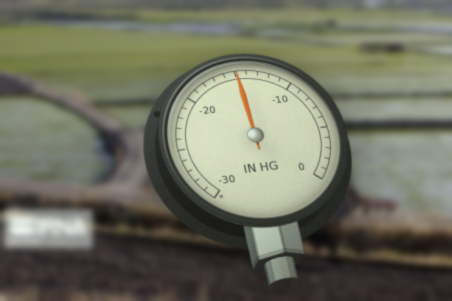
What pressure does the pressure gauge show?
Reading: -15 inHg
